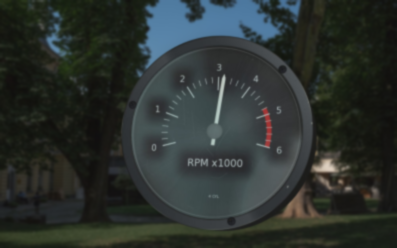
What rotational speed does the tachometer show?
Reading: 3200 rpm
